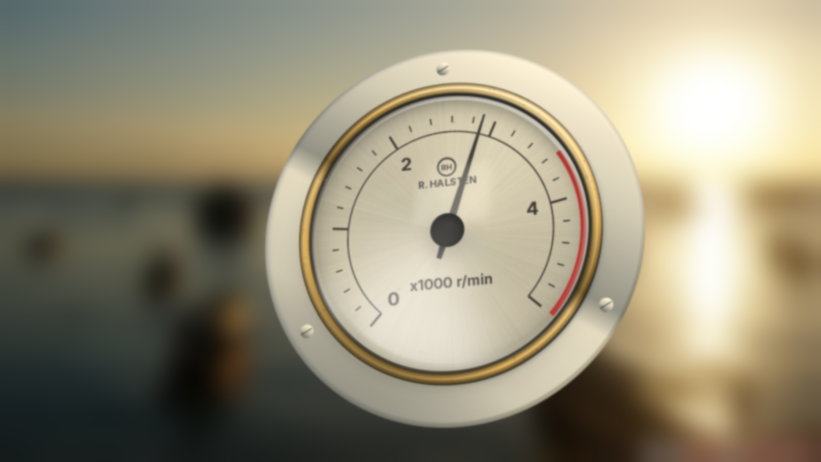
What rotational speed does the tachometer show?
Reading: 2900 rpm
